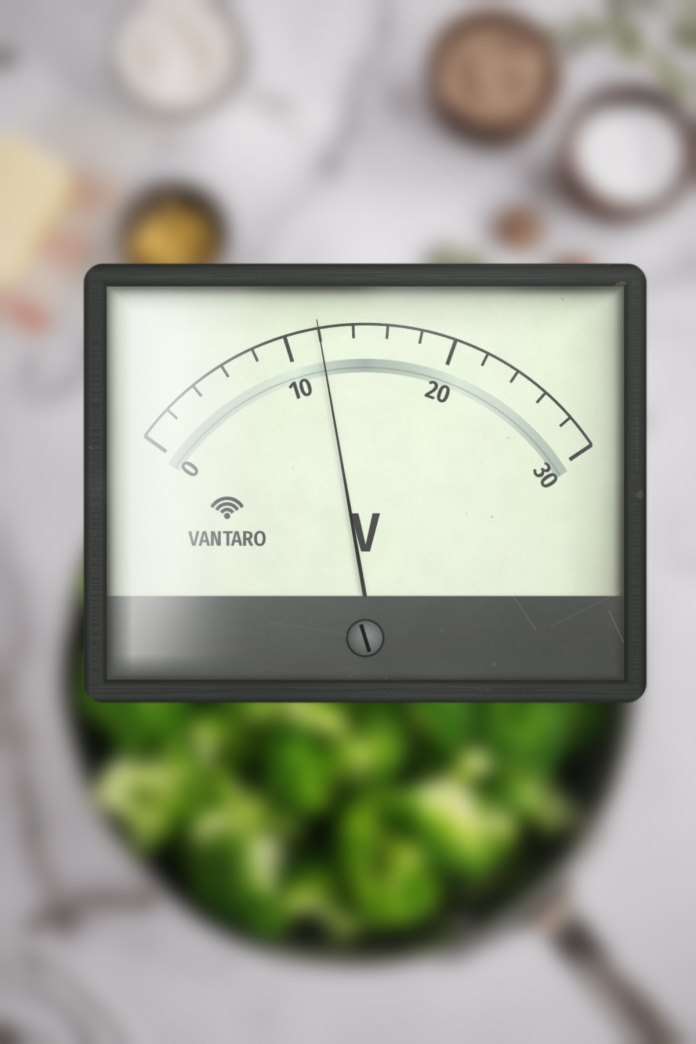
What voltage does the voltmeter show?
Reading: 12 V
